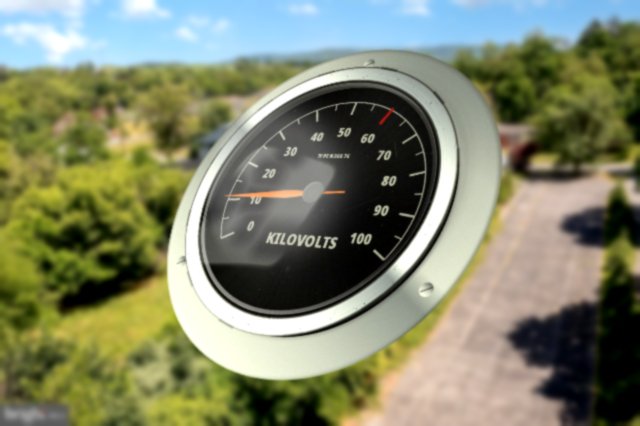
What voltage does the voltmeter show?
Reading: 10 kV
